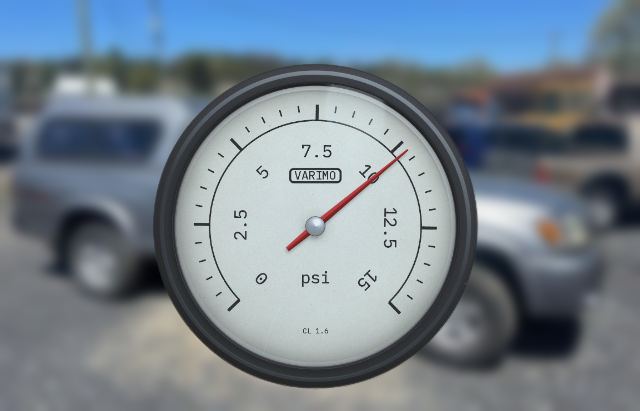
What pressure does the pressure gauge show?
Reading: 10.25 psi
